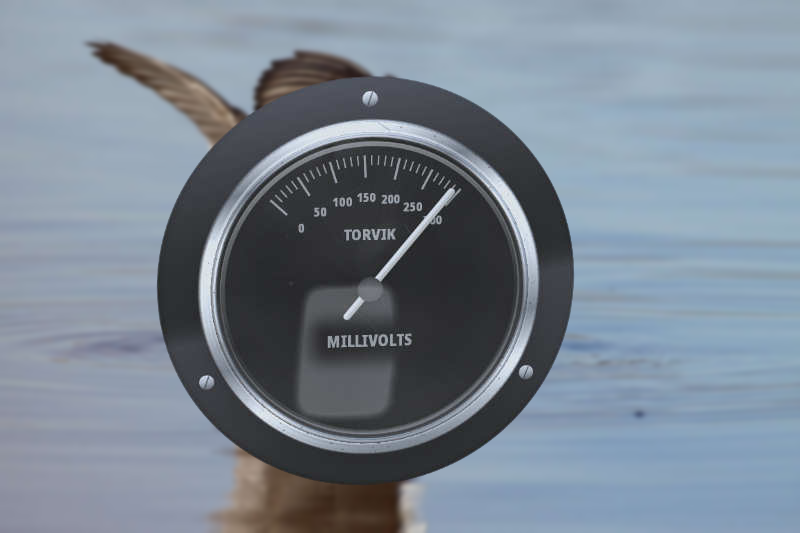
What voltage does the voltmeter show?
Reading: 290 mV
